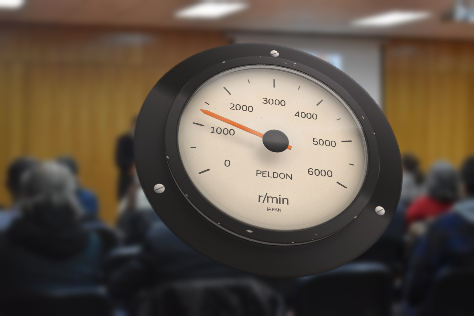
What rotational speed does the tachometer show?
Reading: 1250 rpm
